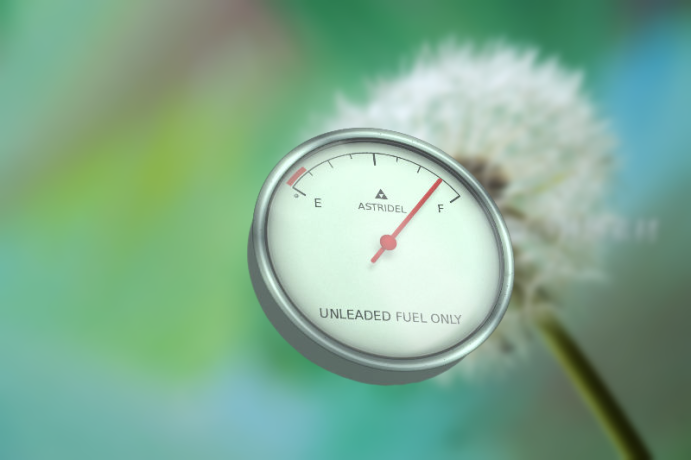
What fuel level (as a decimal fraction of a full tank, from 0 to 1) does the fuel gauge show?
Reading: 0.875
